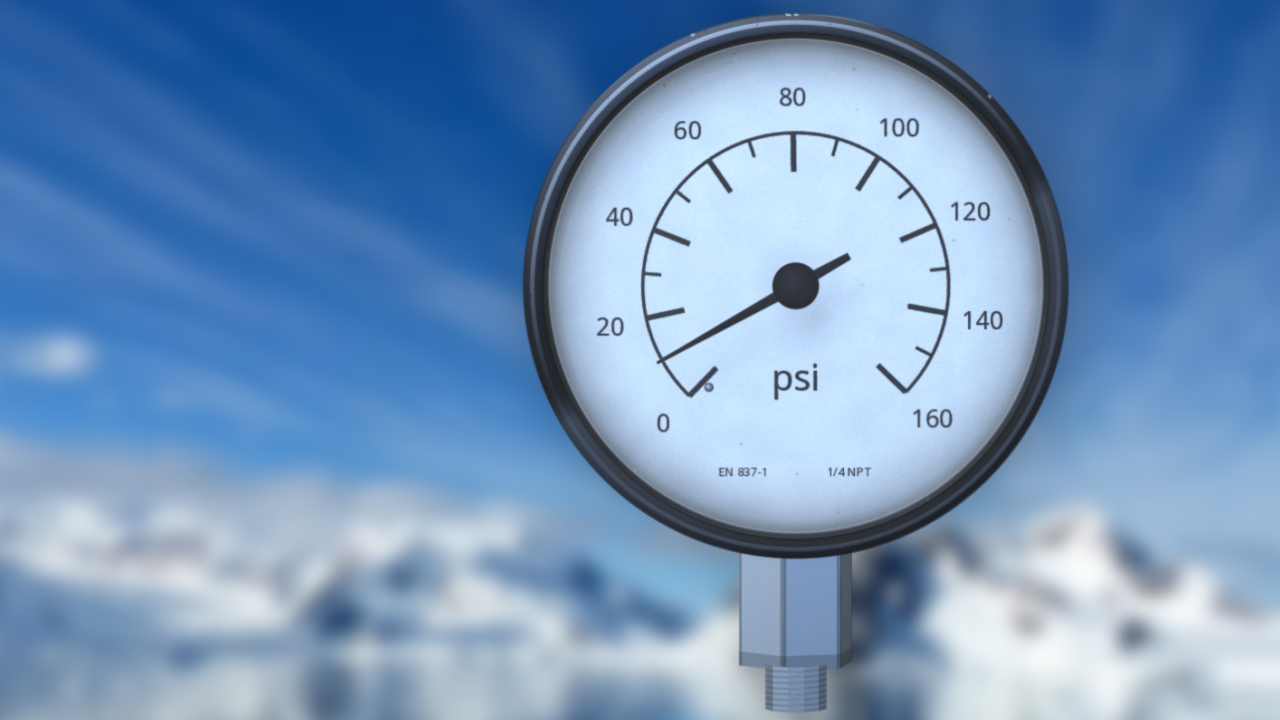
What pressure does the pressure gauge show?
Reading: 10 psi
